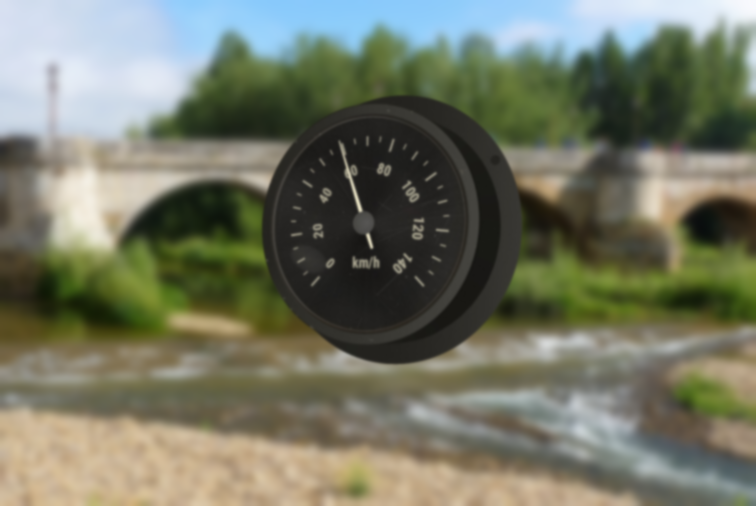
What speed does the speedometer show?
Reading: 60 km/h
